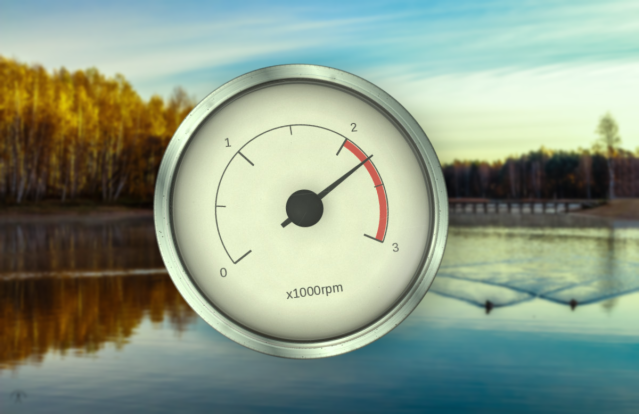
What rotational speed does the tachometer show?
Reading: 2250 rpm
